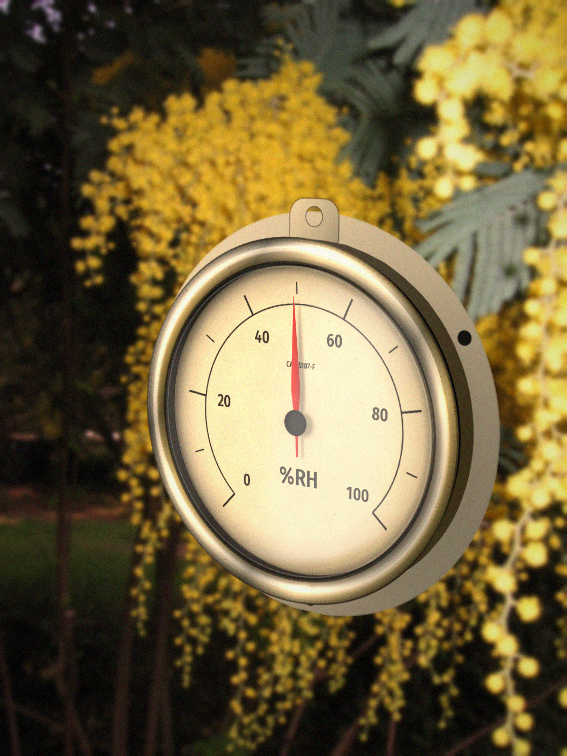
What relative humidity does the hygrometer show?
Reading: 50 %
